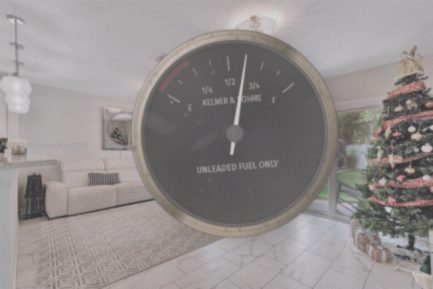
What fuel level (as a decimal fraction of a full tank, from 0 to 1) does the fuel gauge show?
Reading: 0.625
